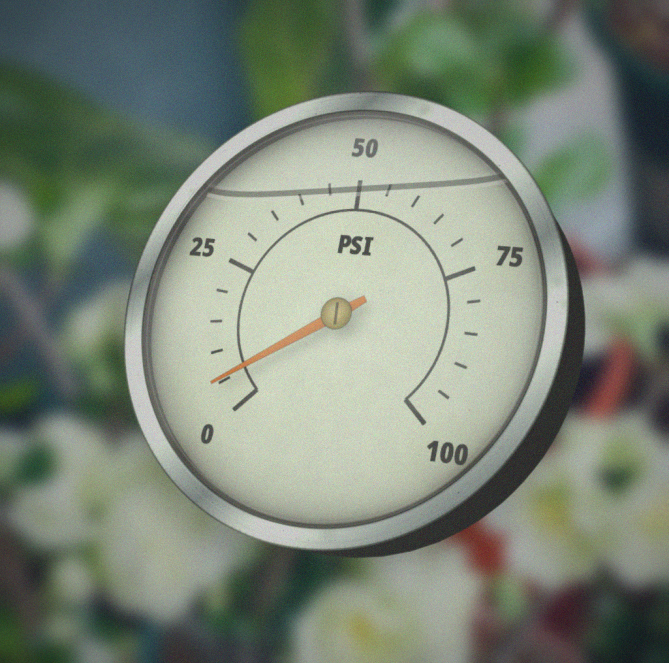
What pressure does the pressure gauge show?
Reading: 5 psi
